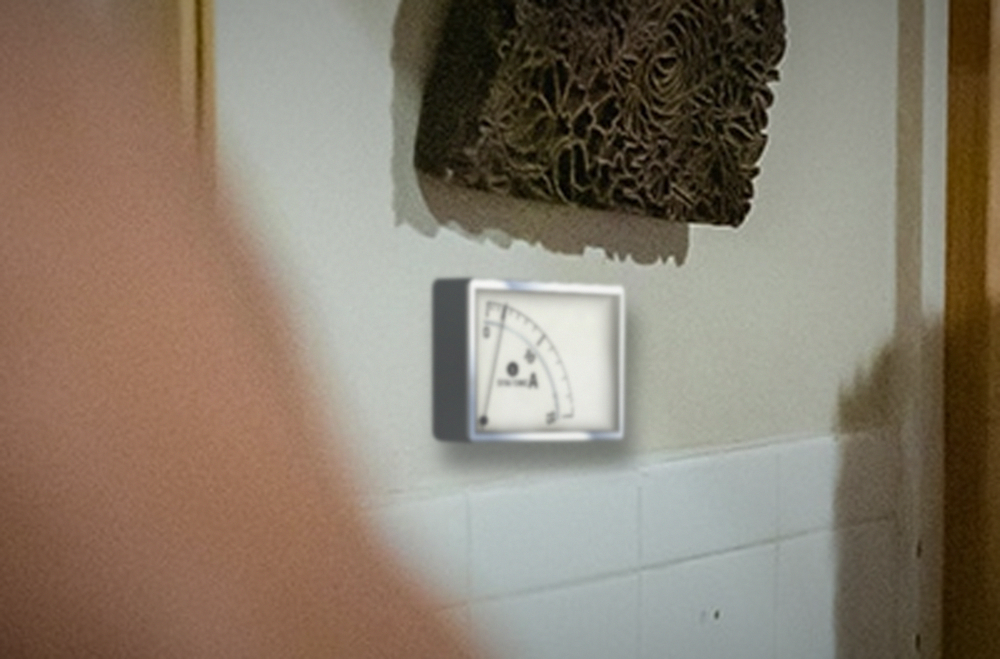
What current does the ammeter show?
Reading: 5 A
